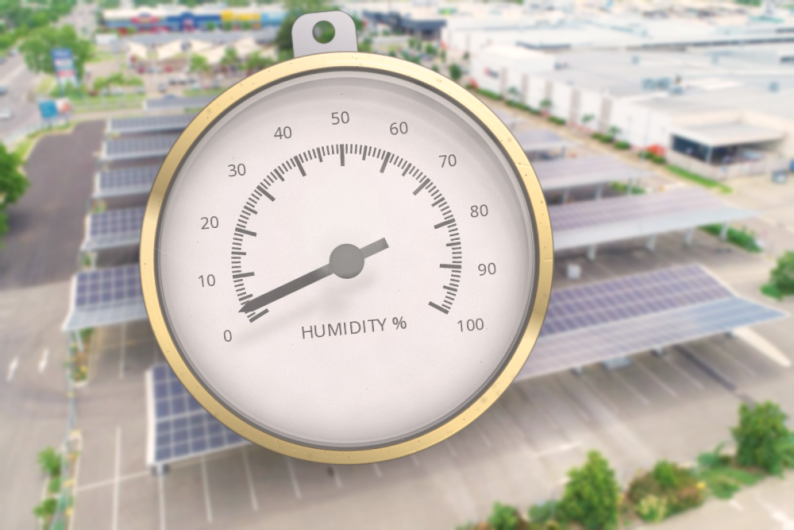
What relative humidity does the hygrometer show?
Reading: 3 %
